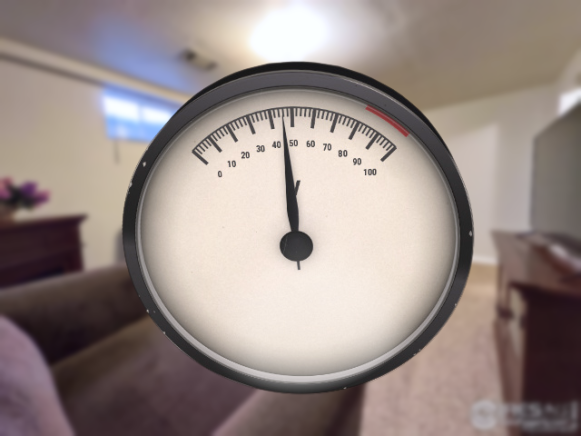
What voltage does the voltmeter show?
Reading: 46 V
